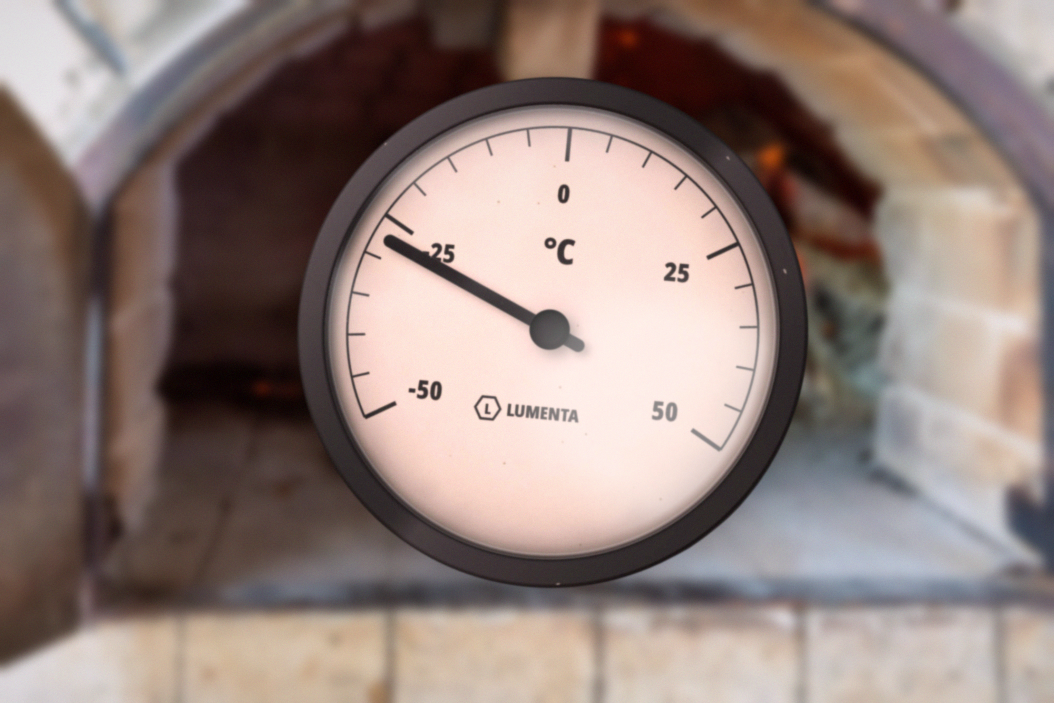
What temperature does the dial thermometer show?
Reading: -27.5 °C
